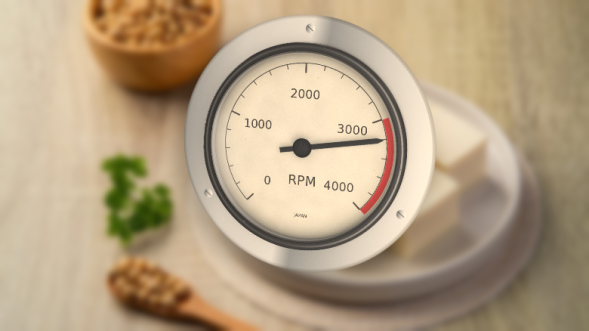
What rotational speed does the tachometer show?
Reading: 3200 rpm
